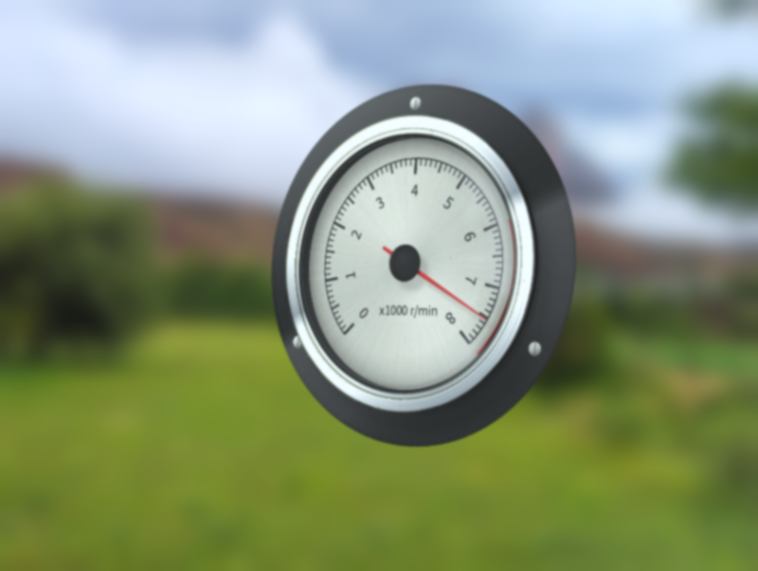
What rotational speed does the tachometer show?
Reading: 7500 rpm
